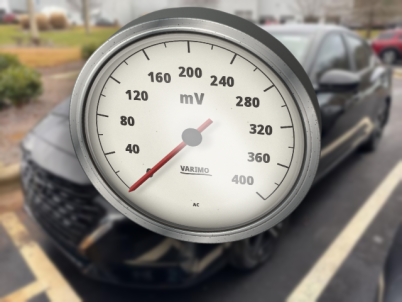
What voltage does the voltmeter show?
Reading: 0 mV
